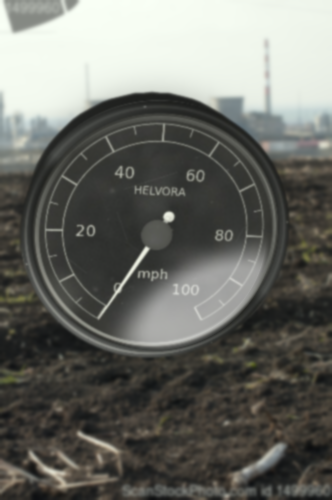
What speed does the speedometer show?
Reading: 0 mph
